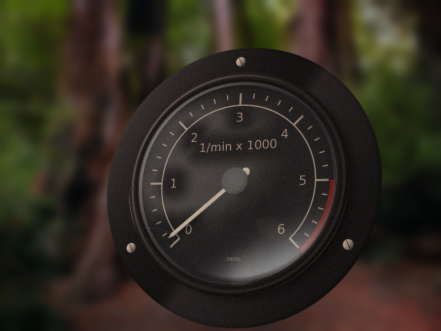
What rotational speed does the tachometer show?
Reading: 100 rpm
